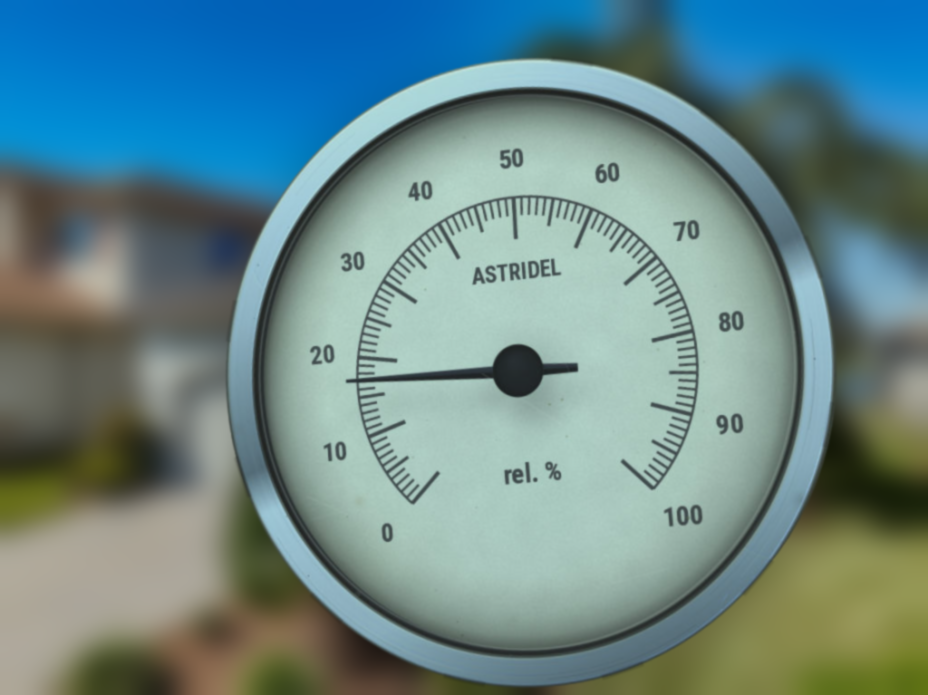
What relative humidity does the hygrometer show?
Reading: 17 %
